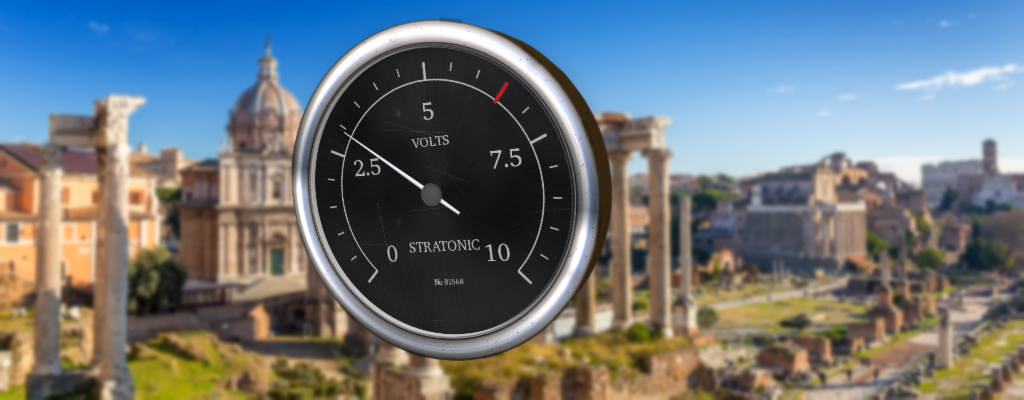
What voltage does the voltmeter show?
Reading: 3 V
